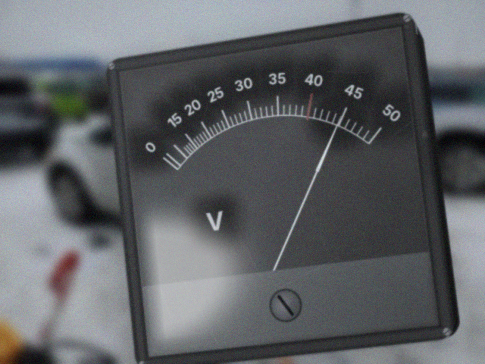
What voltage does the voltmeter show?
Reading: 45 V
